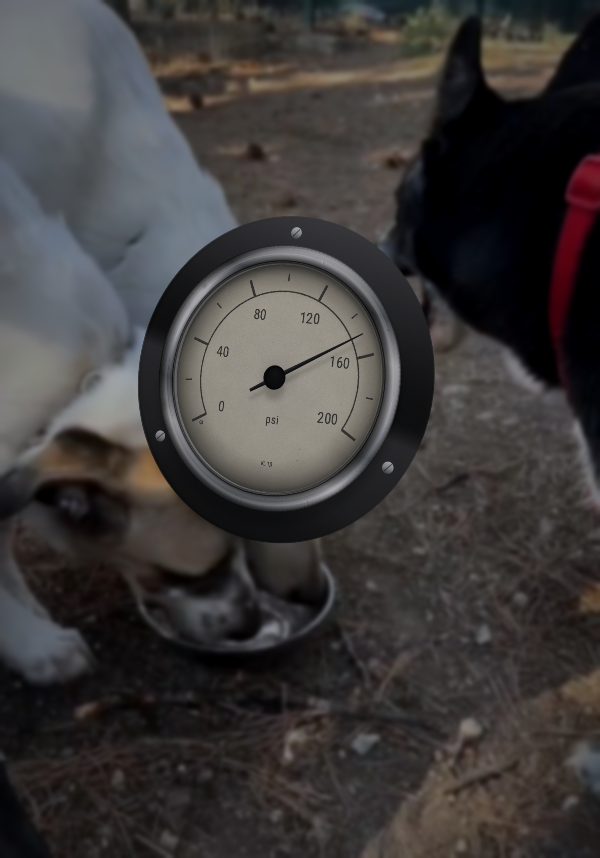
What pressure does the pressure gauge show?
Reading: 150 psi
